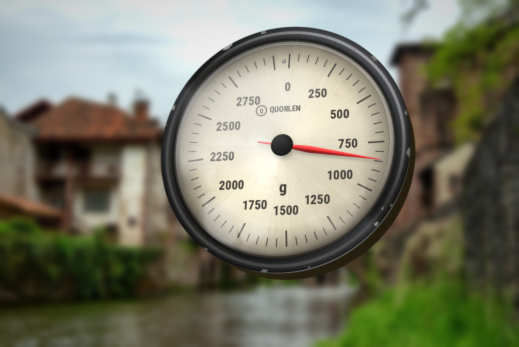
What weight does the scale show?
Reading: 850 g
